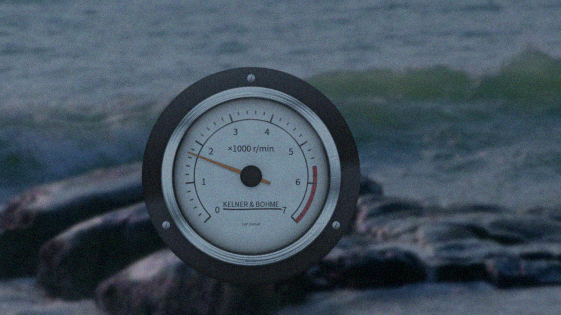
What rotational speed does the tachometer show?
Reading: 1700 rpm
